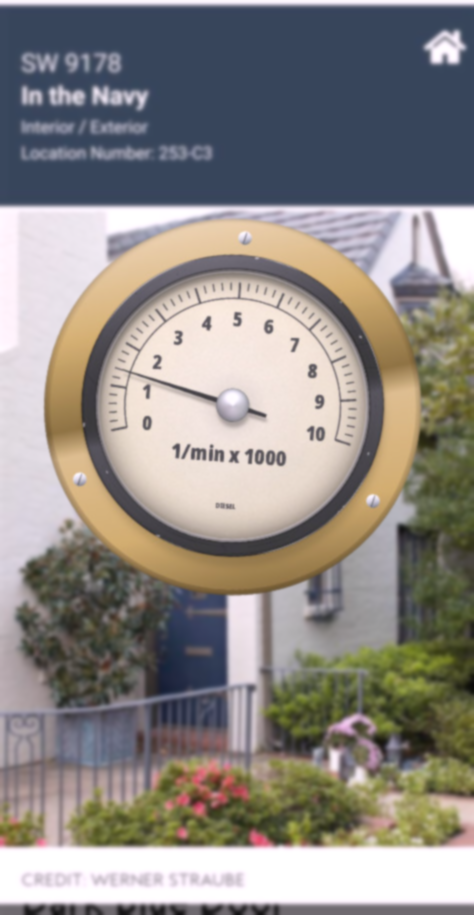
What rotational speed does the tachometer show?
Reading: 1400 rpm
